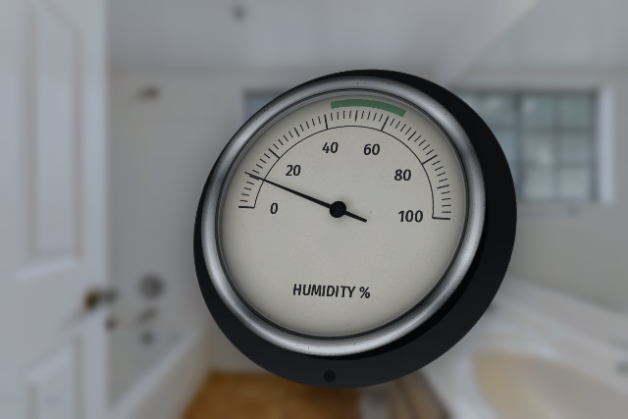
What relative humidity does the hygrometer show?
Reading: 10 %
